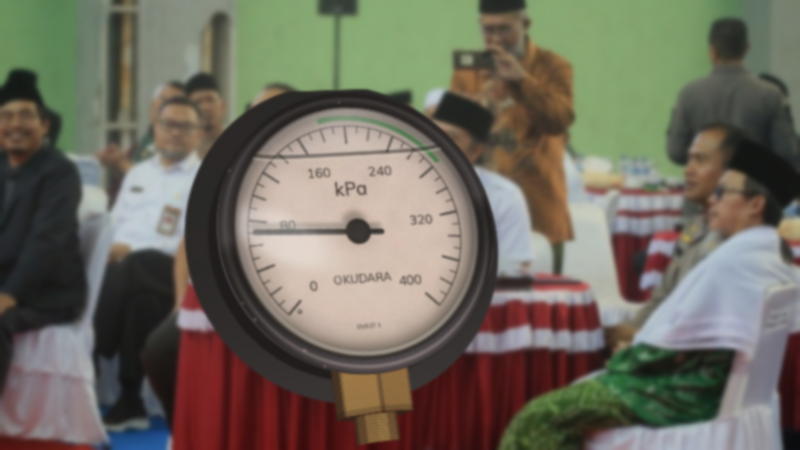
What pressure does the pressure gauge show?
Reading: 70 kPa
